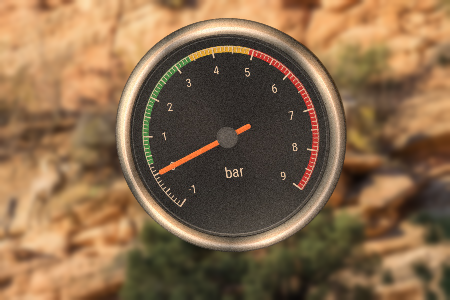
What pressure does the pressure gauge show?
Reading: 0 bar
